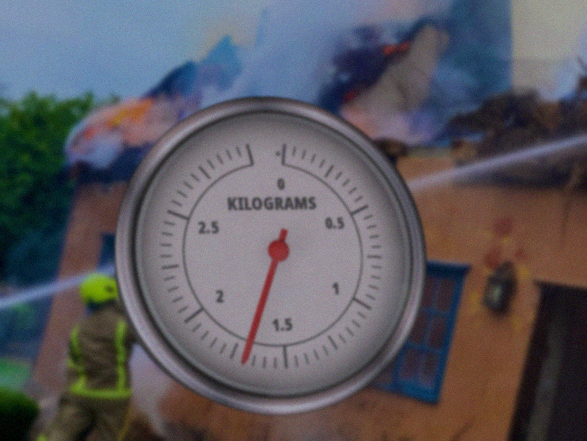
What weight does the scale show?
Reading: 1.7 kg
